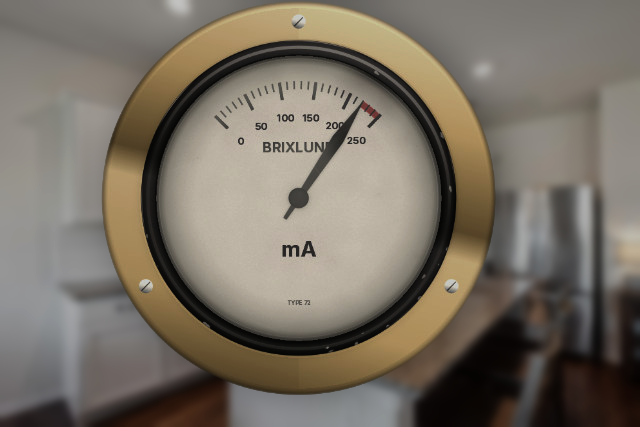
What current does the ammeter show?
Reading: 220 mA
